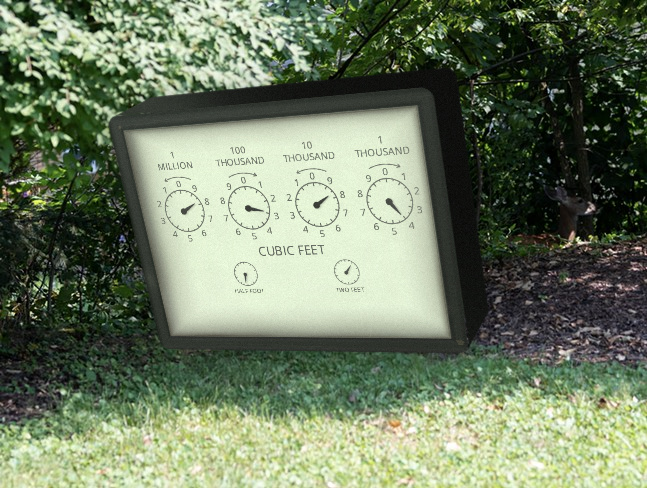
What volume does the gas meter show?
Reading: 828400 ft³
